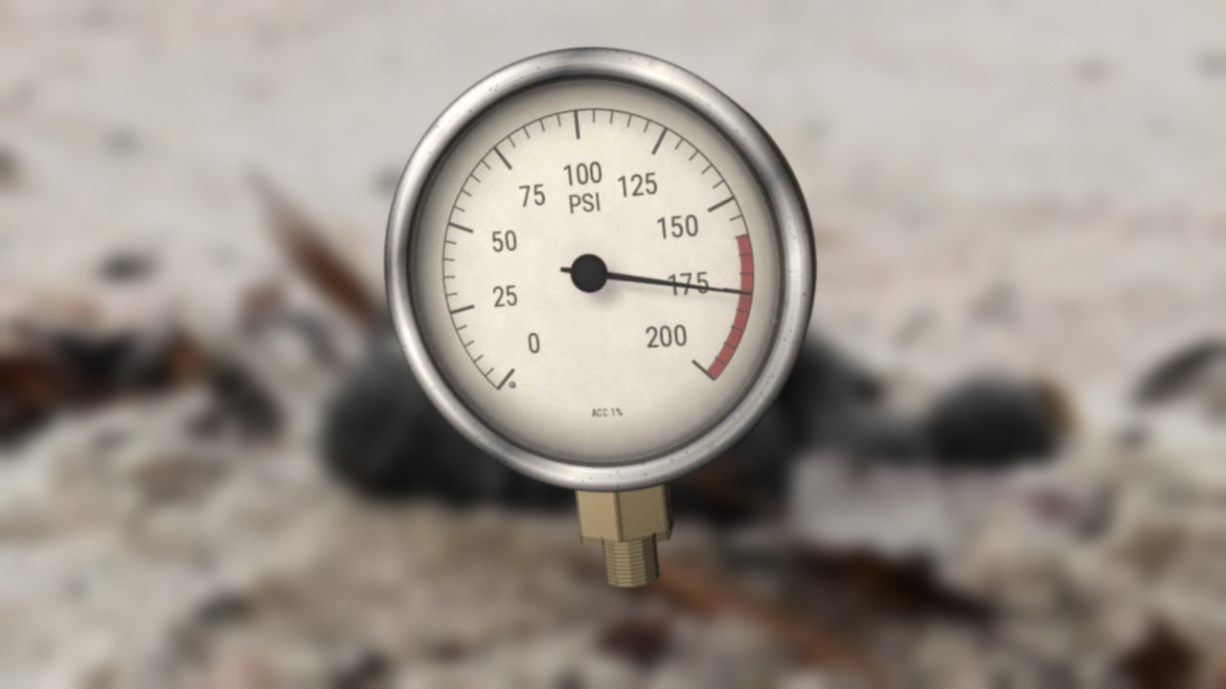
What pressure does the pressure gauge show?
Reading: 175 psi
